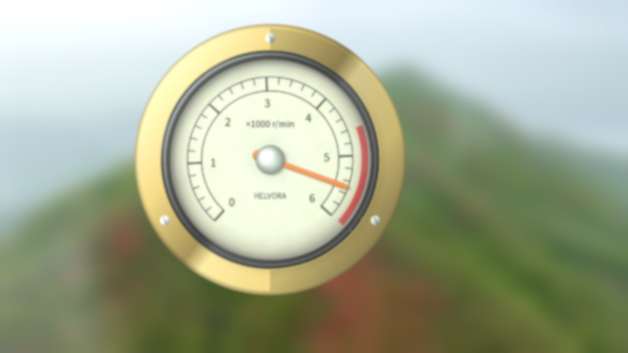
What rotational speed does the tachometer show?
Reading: 5500 rpm
